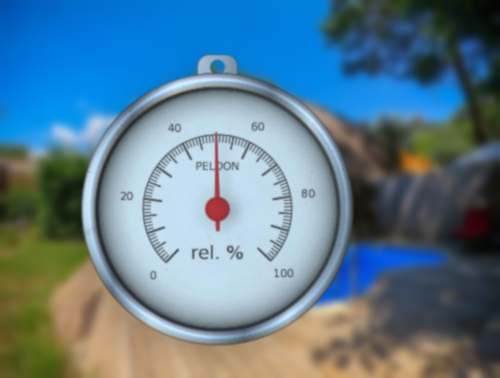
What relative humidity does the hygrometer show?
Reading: 50 %
